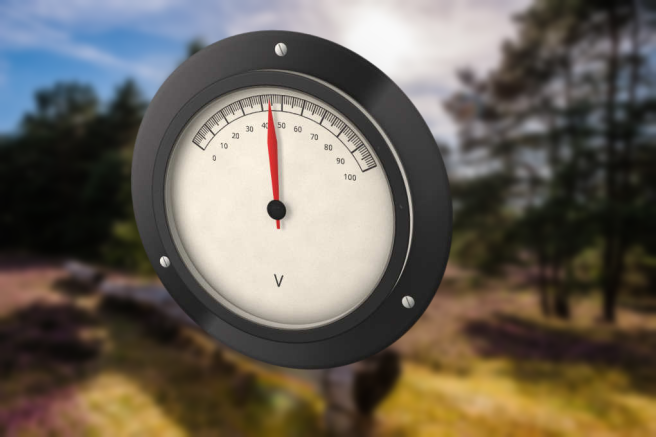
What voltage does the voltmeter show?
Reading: 45 V
